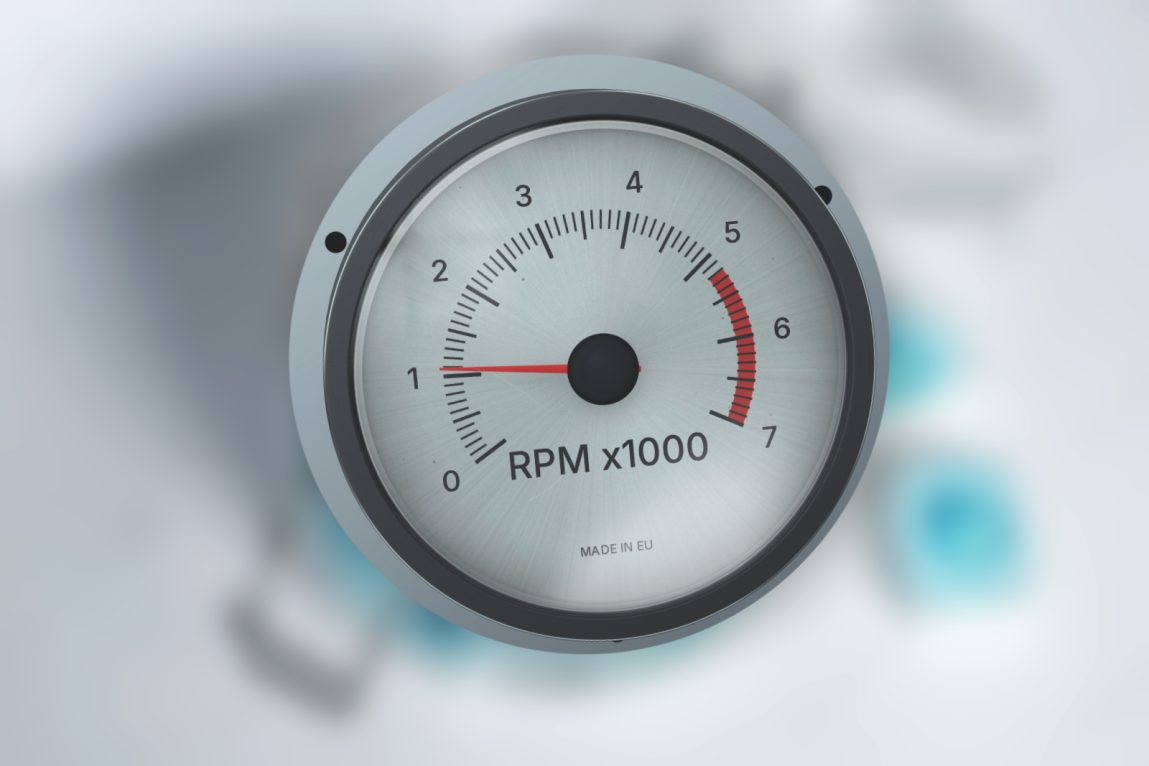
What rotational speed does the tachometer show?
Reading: 1100 rpm
